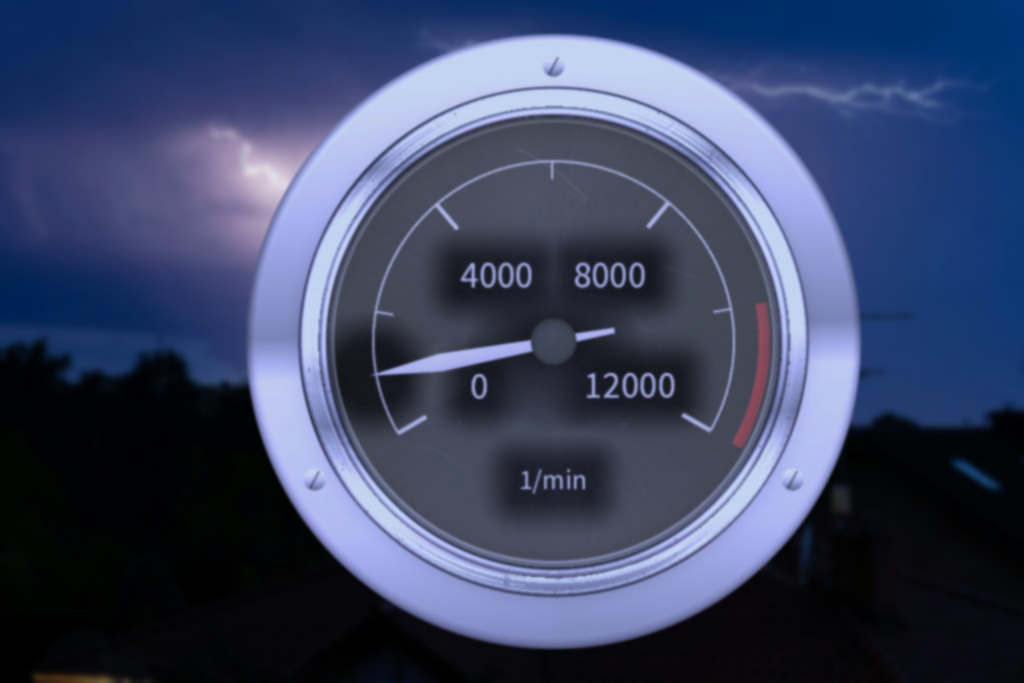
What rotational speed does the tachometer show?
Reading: 1000 rpm
